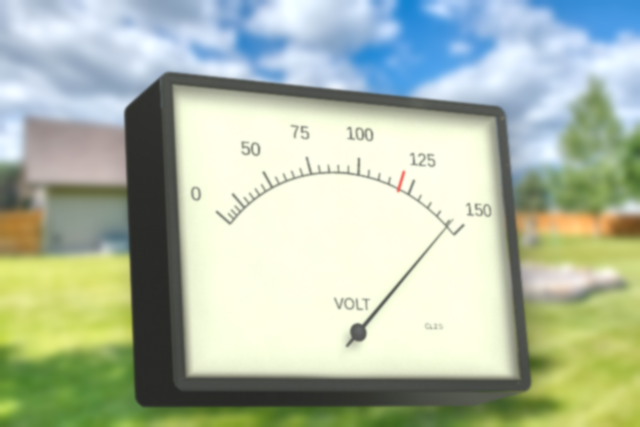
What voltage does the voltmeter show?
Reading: 145 V
